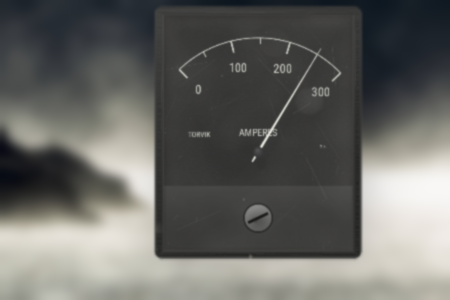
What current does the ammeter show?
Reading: 250 A
